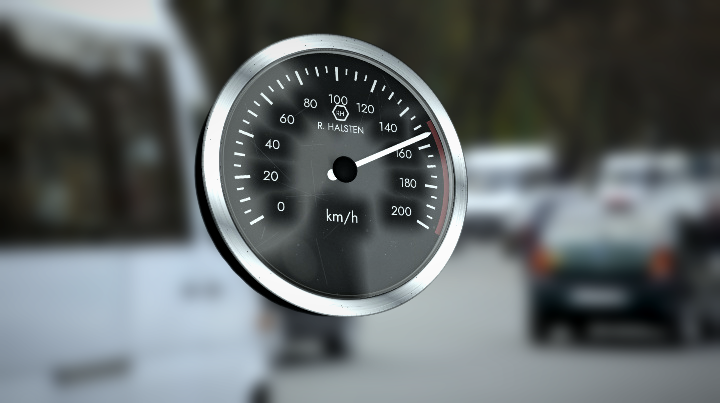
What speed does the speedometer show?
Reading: 155 km/h
